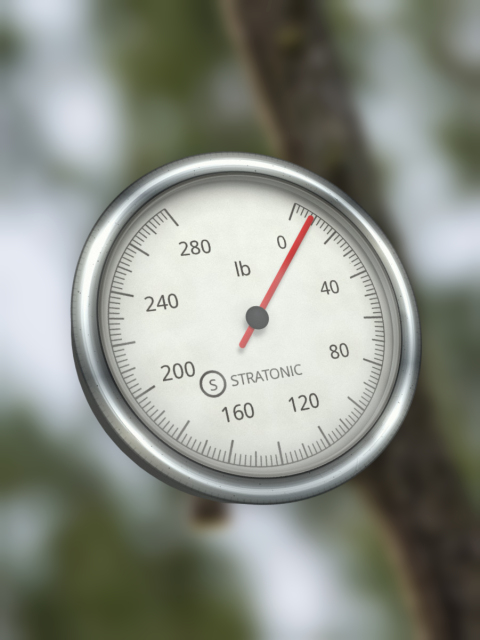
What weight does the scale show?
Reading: 8 lb
